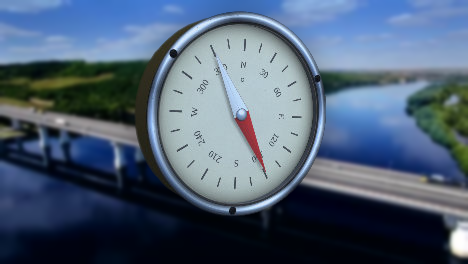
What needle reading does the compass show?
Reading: 150 °
